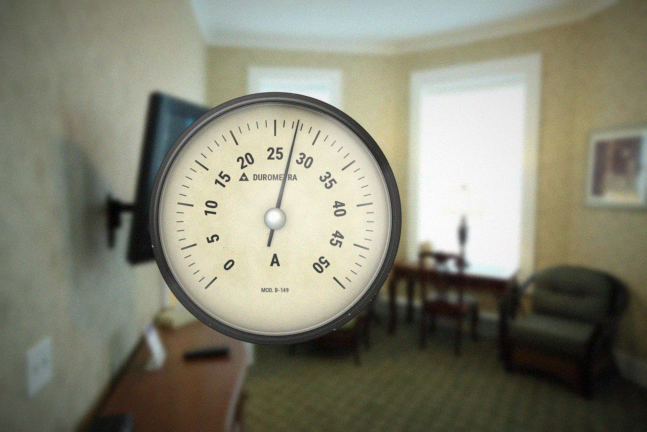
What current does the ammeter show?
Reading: 27.5 A
